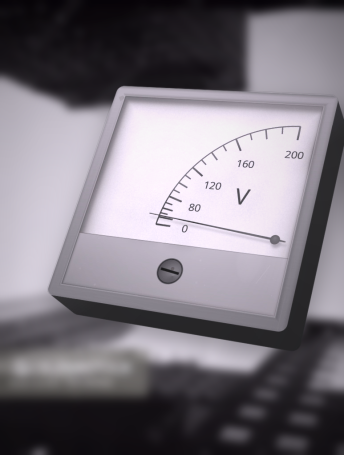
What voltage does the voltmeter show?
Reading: 40 V
